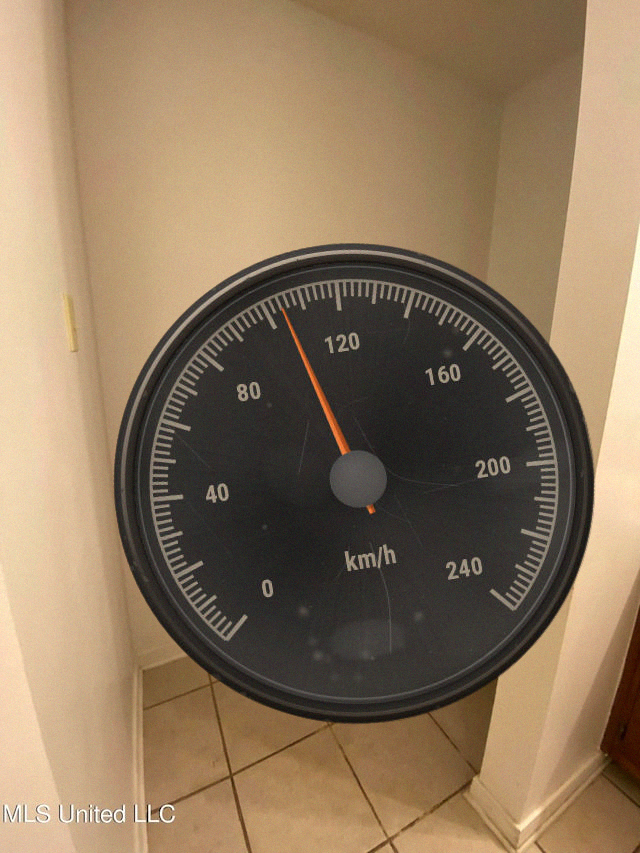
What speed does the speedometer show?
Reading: 104 km/h
